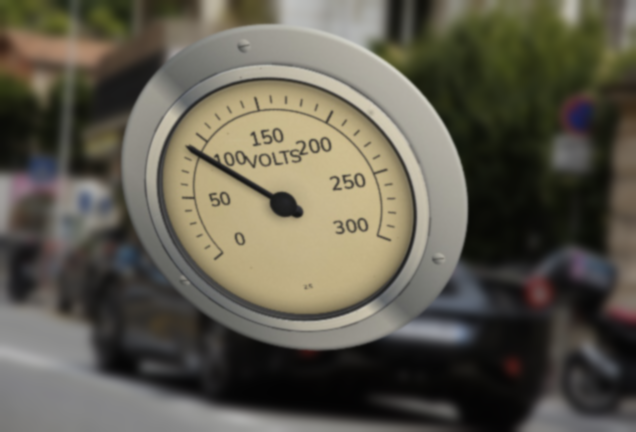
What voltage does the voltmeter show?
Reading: 90 V
